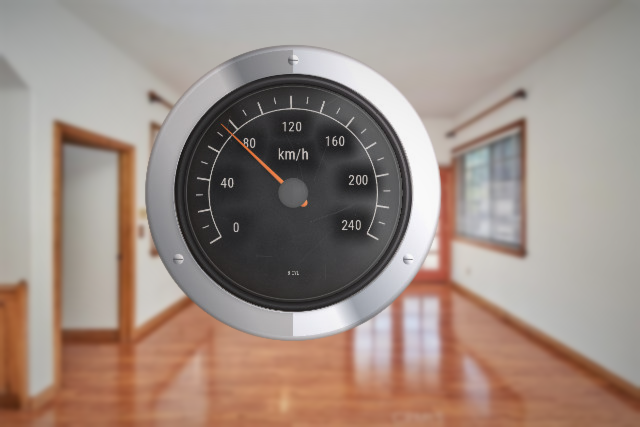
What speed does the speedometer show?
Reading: 75 km/h
